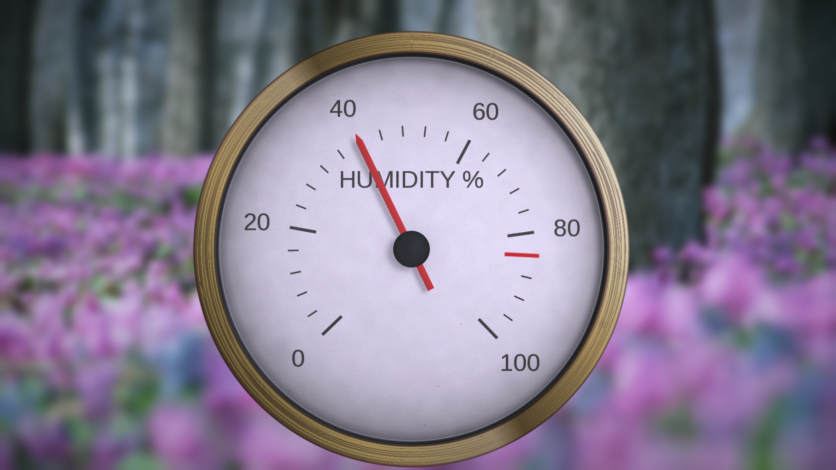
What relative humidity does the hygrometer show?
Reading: 40 %
